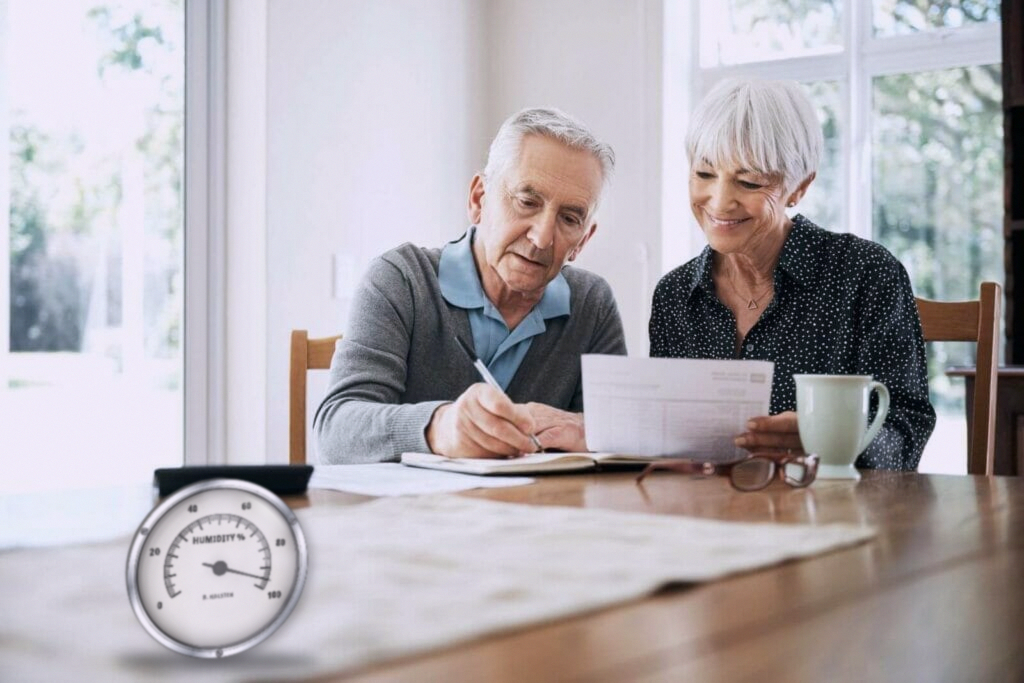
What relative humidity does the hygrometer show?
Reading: 95 %
